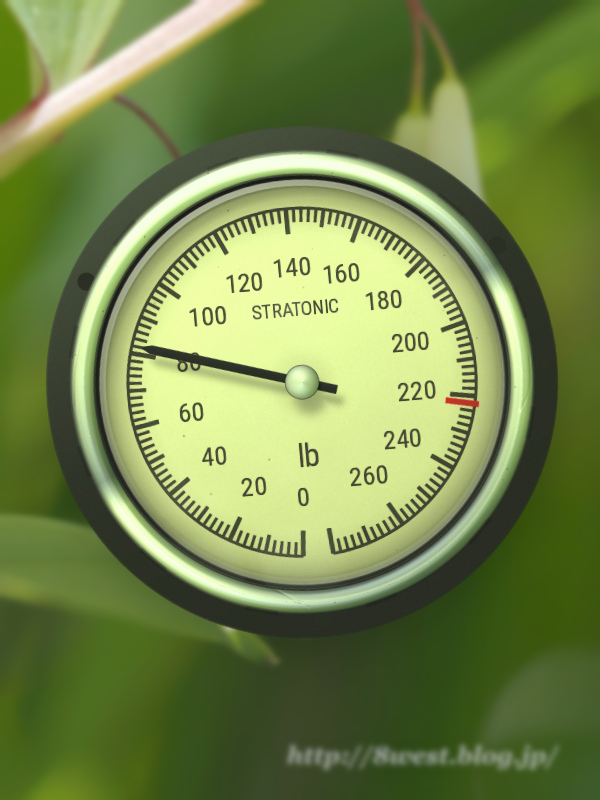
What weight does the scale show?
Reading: 82 lb
